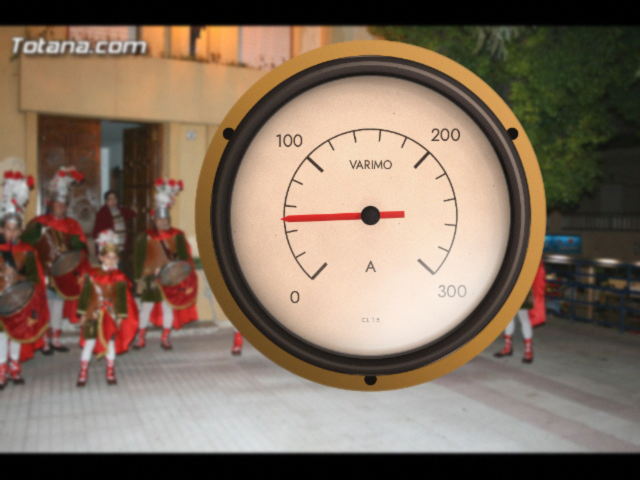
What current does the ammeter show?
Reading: 50 A
